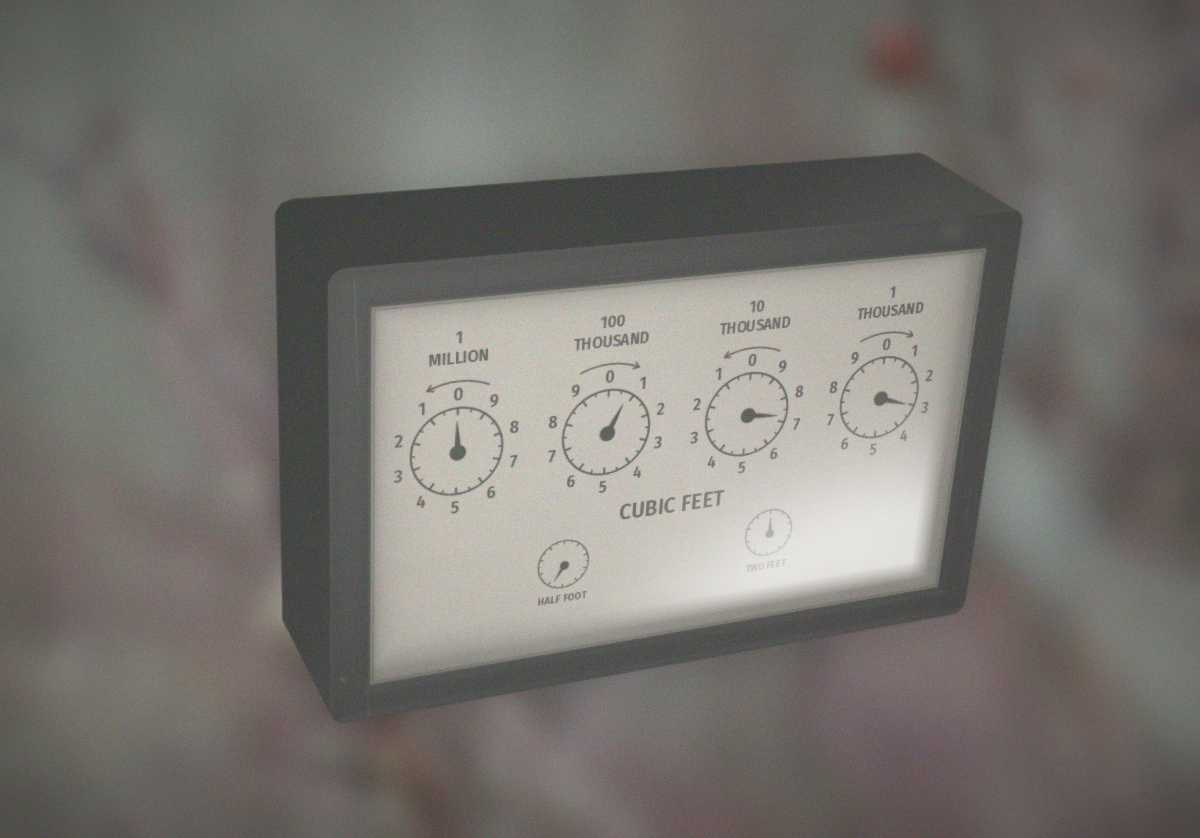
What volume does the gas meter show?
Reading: 7300 ft³
